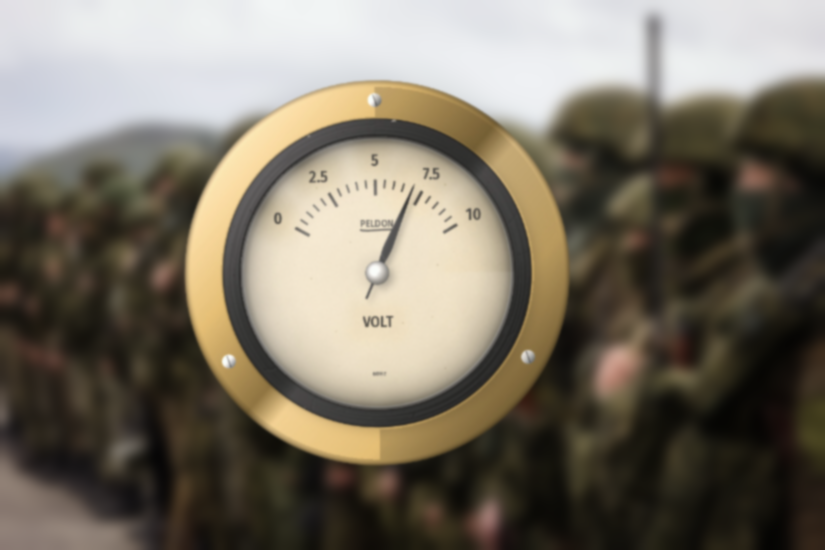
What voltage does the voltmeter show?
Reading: 7 V
